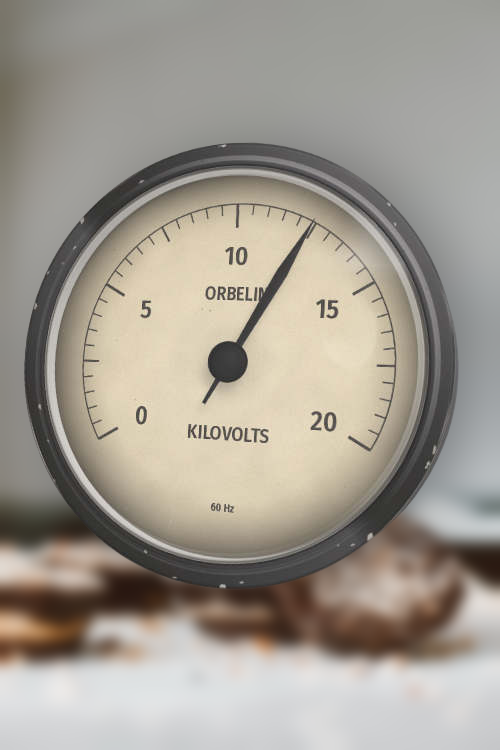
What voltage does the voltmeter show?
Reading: 12.5 kV
